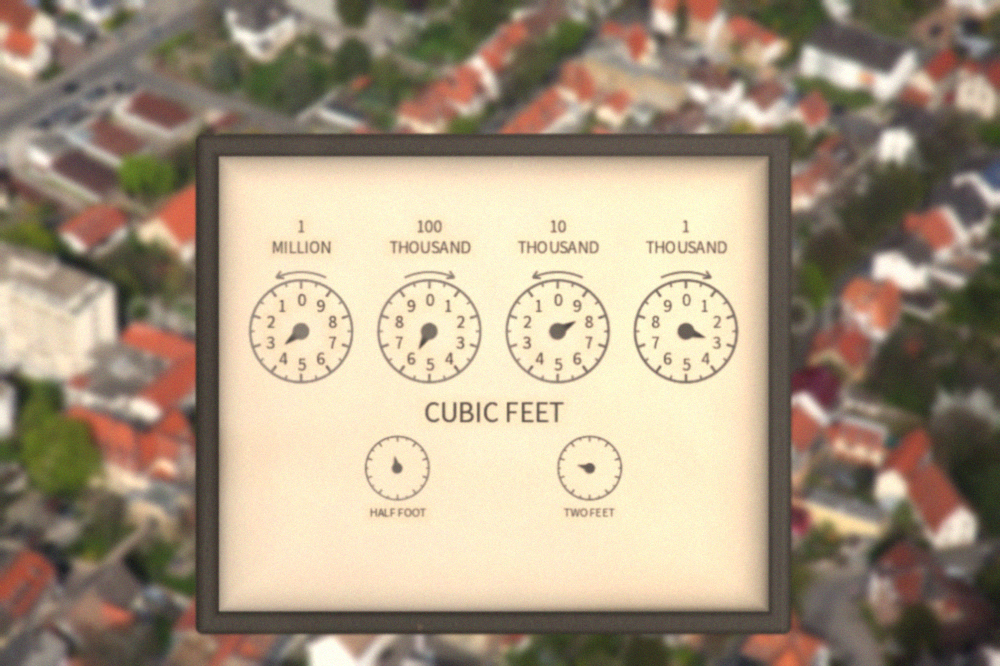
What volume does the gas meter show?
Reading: 358300 ft³
